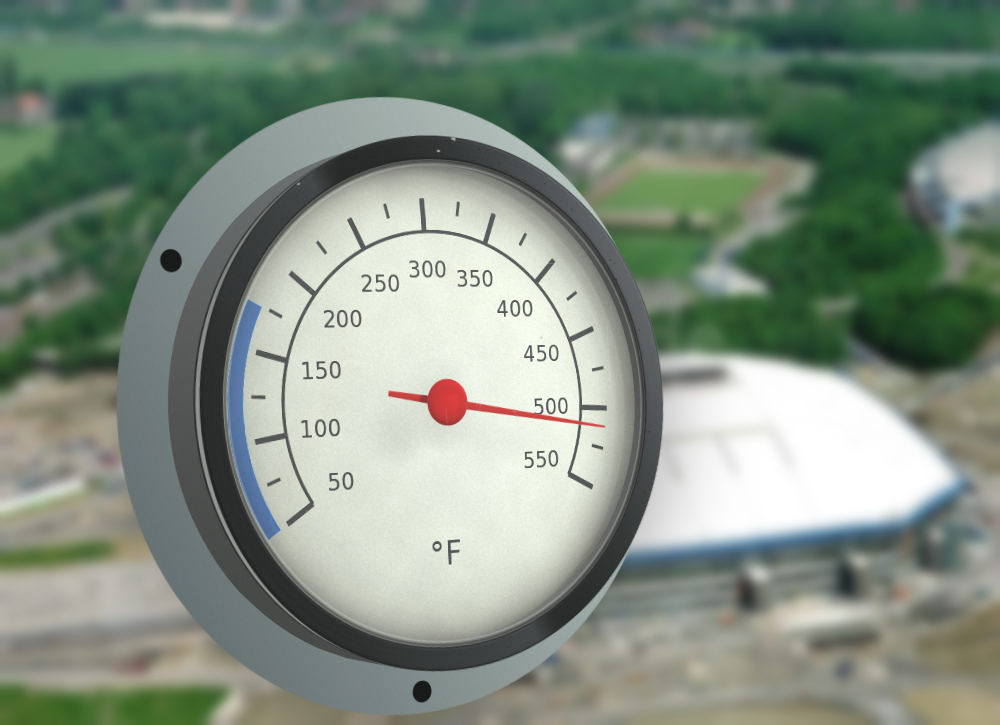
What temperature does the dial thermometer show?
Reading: 512.5 °F
